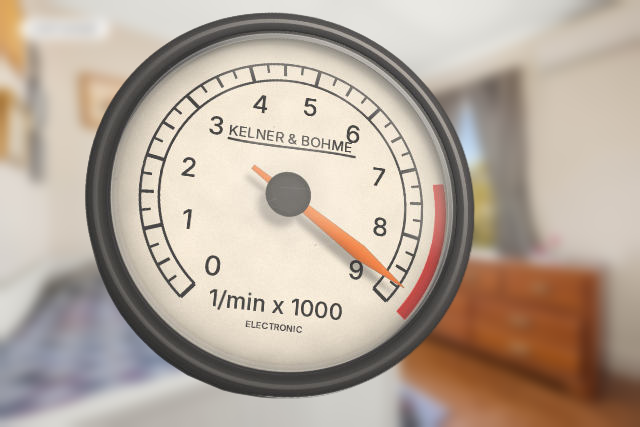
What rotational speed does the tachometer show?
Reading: 8750 rpm
